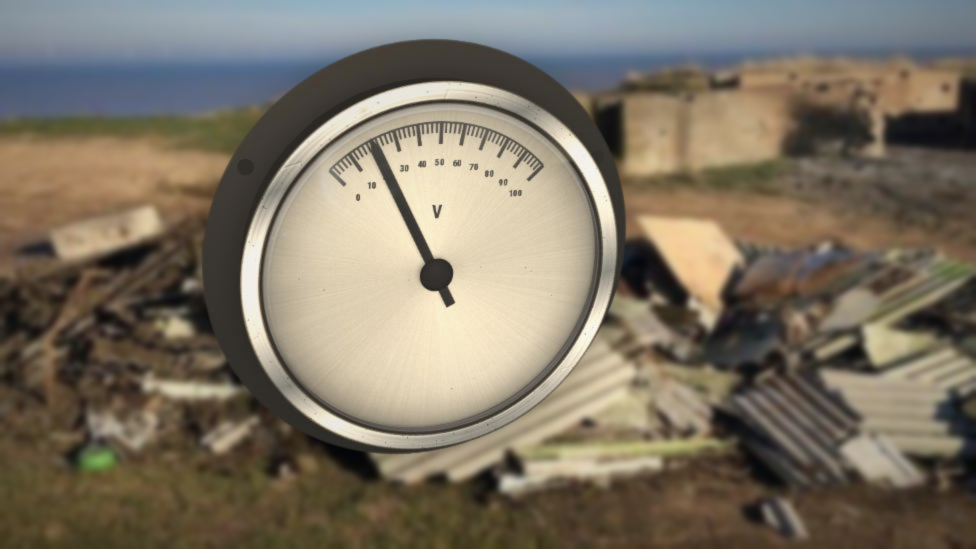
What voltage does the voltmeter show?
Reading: 20 V
